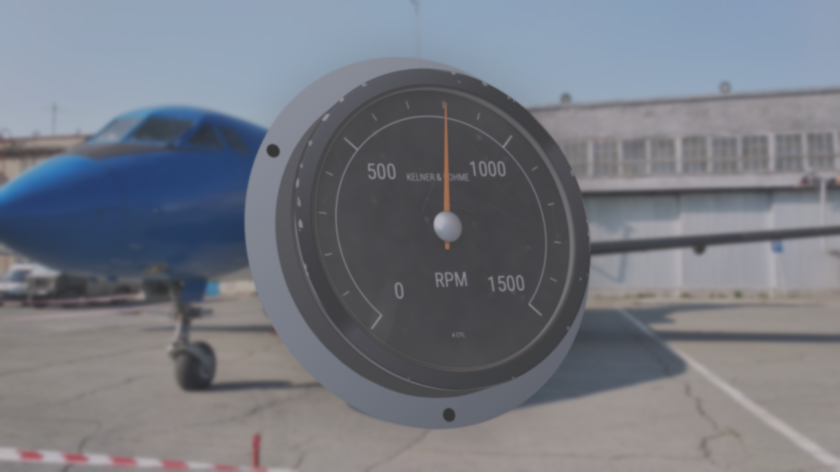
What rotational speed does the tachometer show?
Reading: 800 rpm
